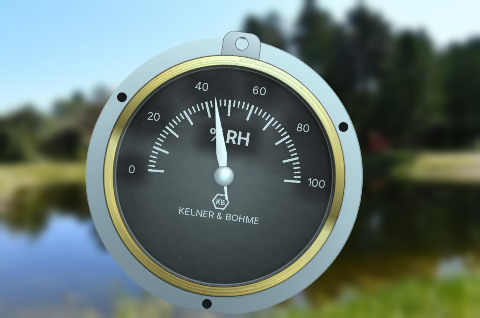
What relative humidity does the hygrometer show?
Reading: 44 %
